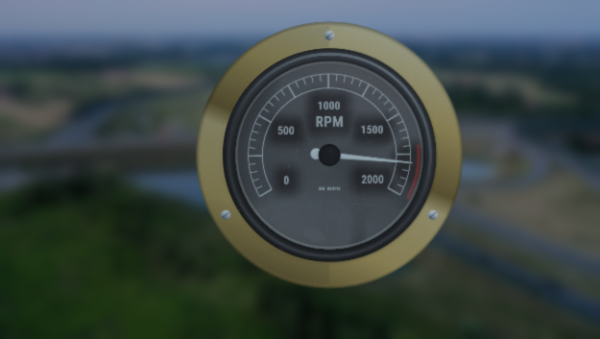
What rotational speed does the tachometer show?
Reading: 1800 rpm
